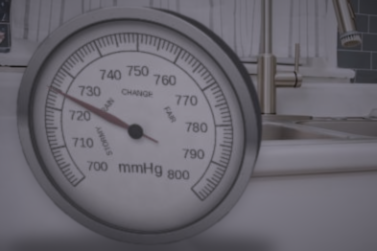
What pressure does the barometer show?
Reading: 725 mmHg
